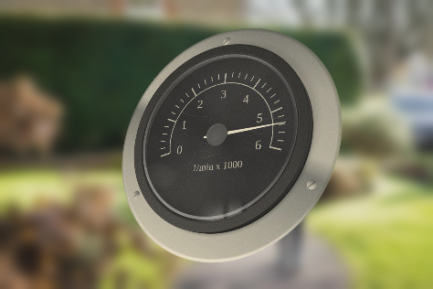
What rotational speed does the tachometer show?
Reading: 5400 rpm
